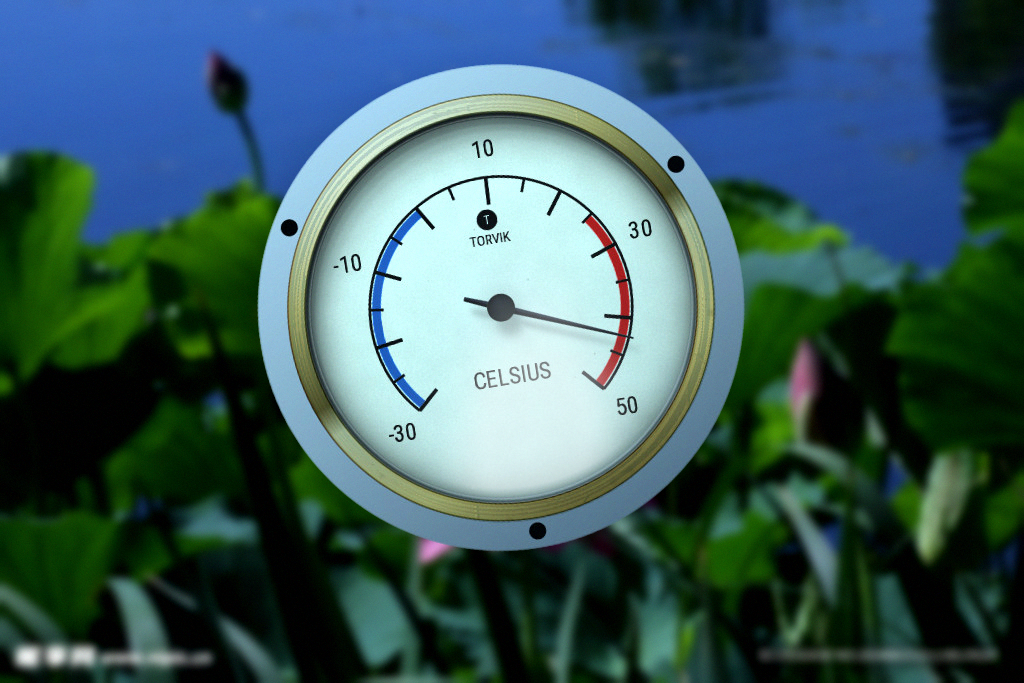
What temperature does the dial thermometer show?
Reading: 42.5 °C
